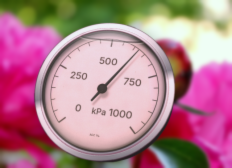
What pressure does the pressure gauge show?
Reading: 625 kPa
